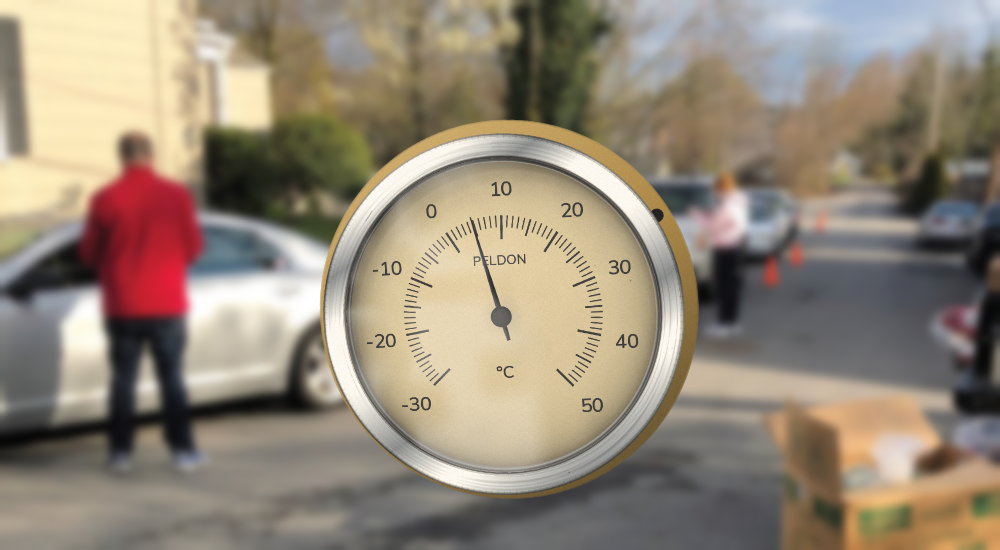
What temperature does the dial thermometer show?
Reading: 5 °C
